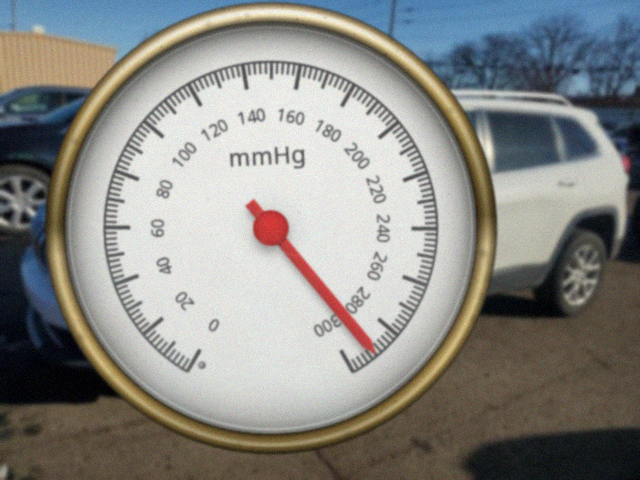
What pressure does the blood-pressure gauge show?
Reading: 290 mmHg
